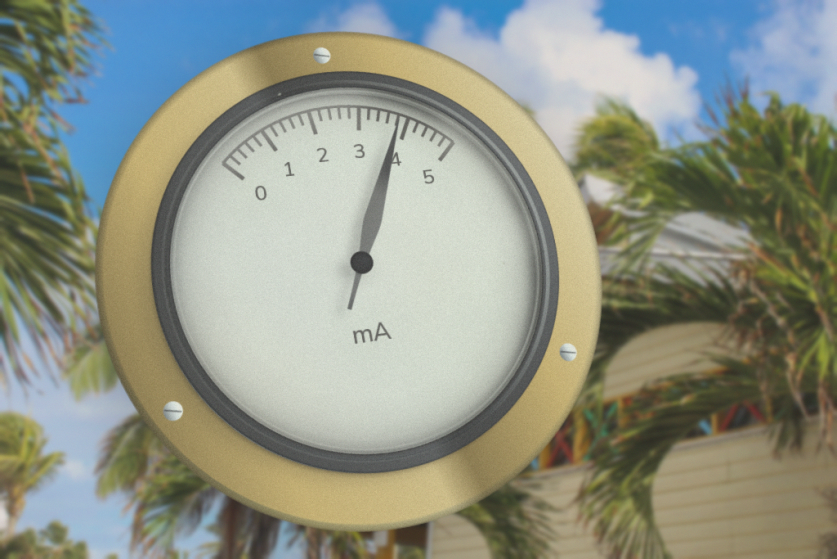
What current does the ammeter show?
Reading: 3.8 mA
